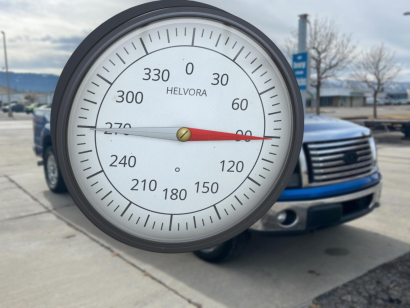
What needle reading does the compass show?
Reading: 90 °
